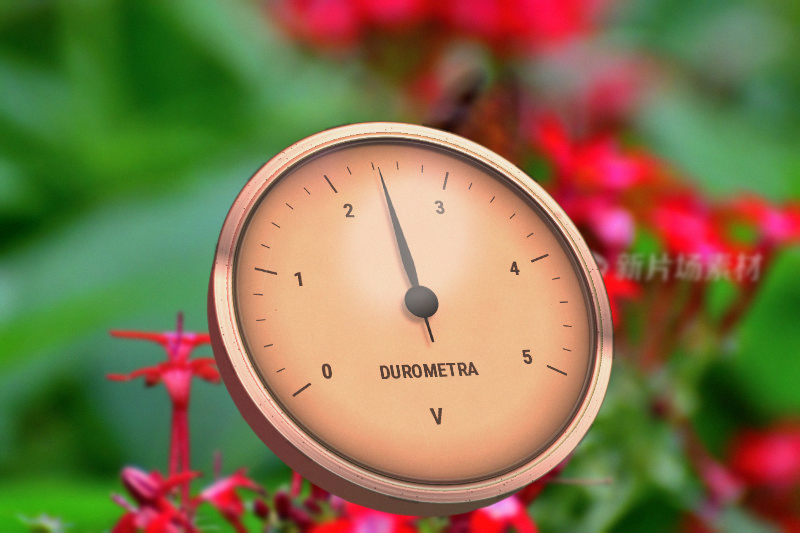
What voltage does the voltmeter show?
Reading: 2.4 V
